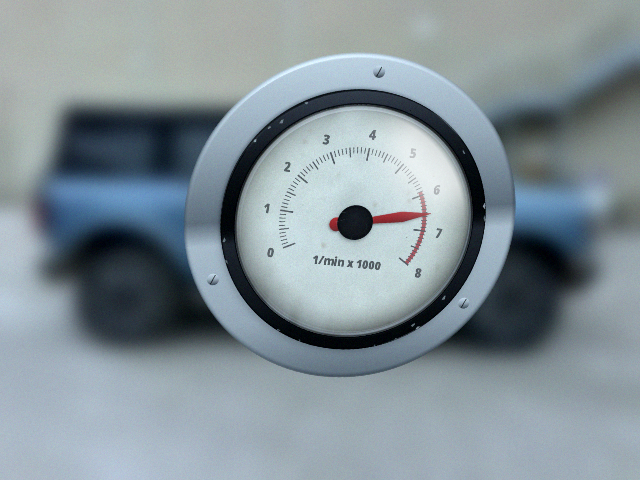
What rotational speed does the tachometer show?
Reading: 6500 rpm
